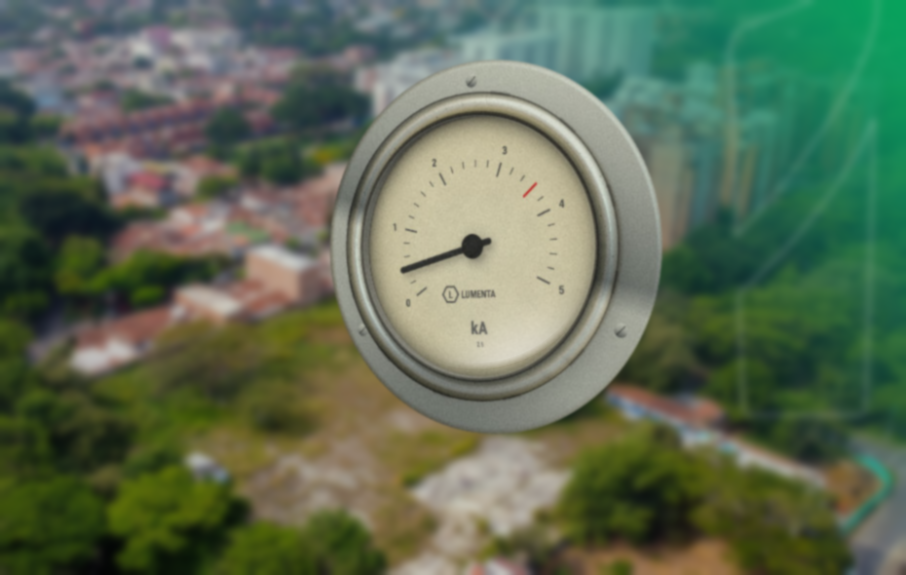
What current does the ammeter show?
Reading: 0.4 kA
